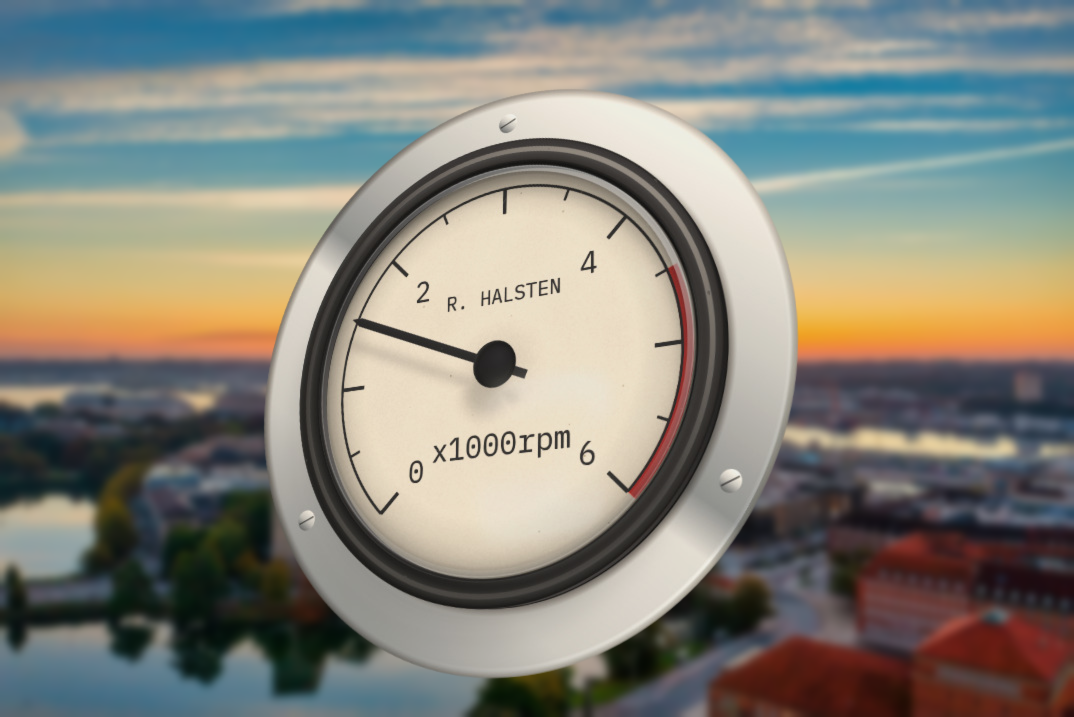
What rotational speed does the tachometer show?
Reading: 1500 rpm
